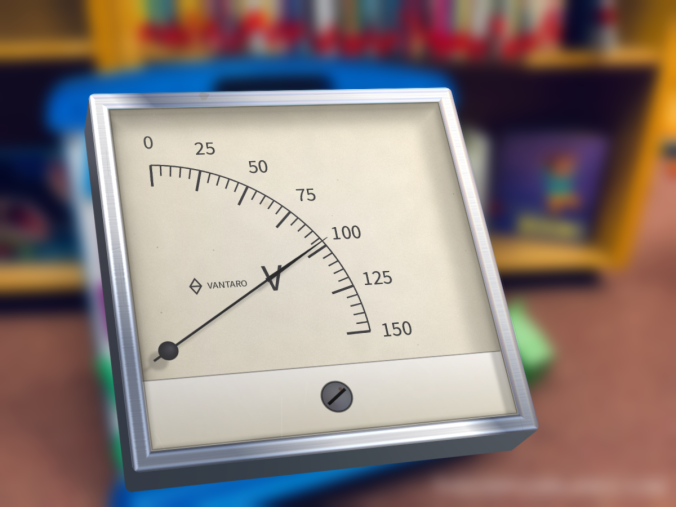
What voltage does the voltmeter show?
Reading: 97.5 V
